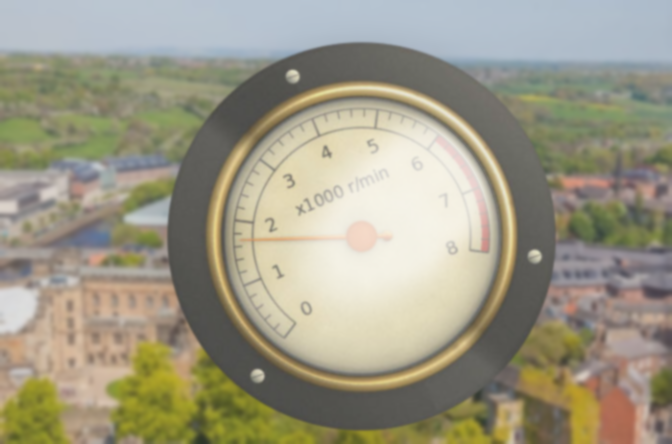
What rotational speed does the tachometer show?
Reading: 1700 rpm
